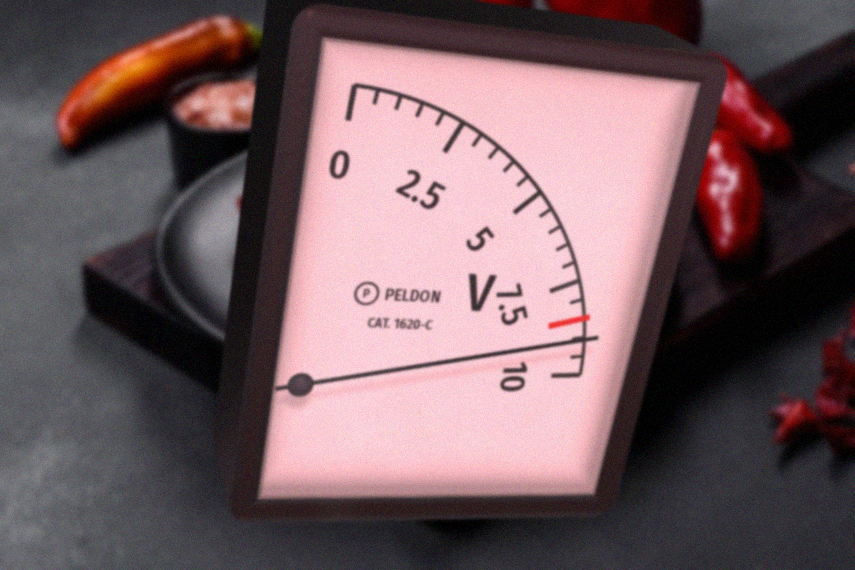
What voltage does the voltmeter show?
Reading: 9 V
